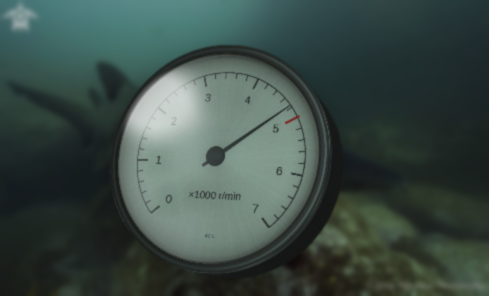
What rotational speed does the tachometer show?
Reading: 4800 rpm
